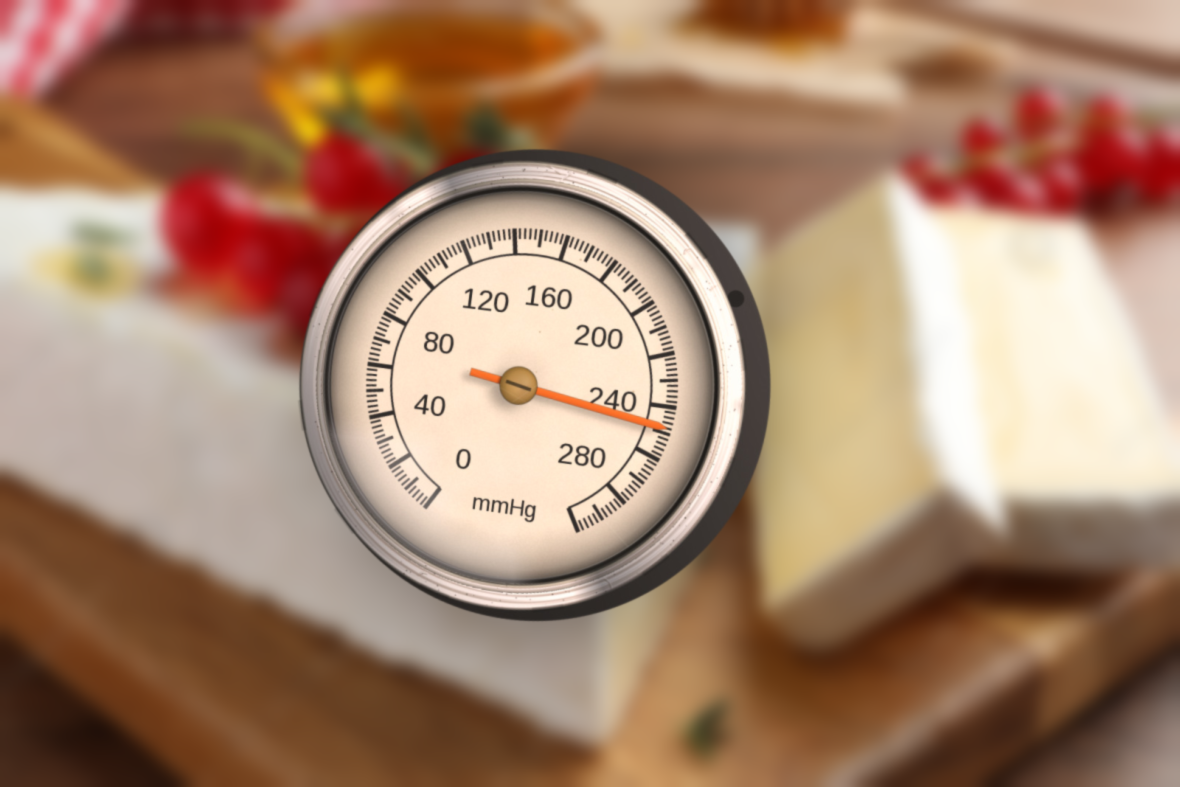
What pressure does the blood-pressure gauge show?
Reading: 248 mmHg
